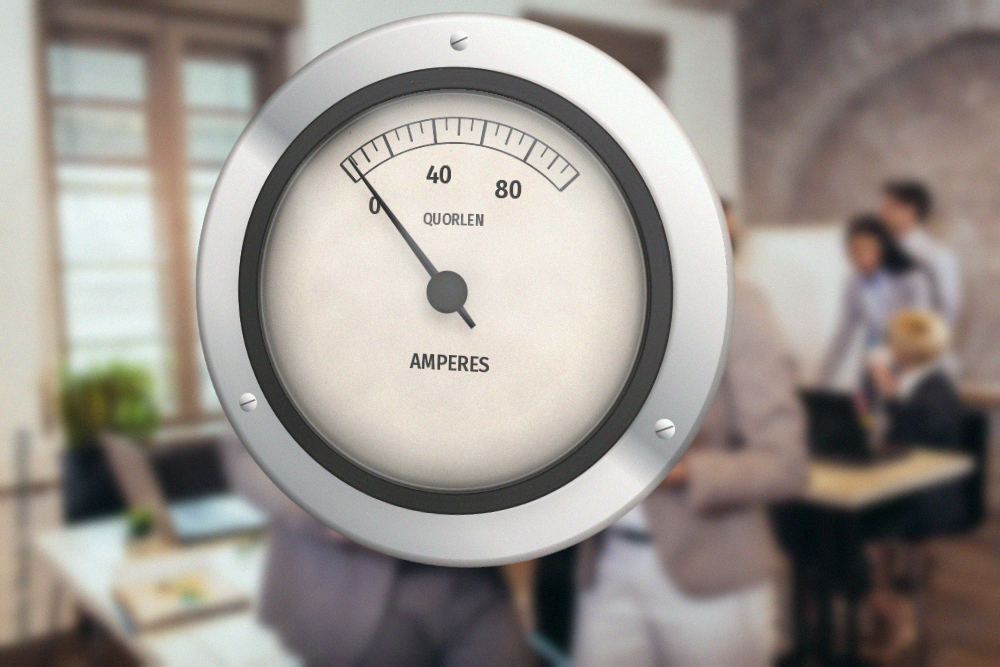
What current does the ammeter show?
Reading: 5 A
